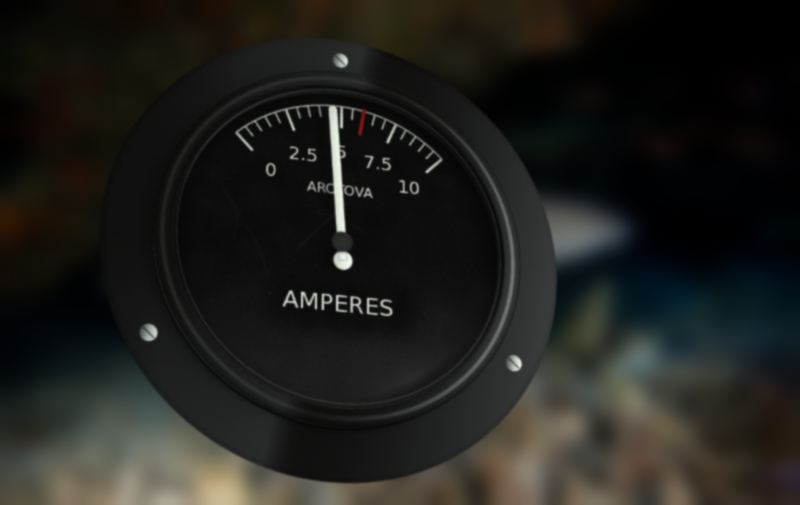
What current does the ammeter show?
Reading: 4.5 A
